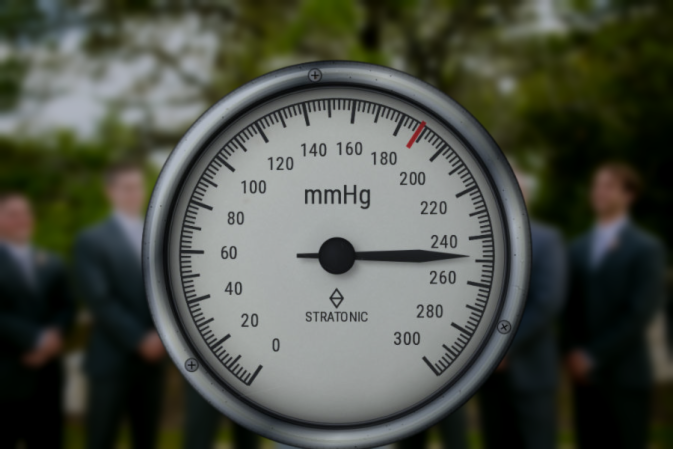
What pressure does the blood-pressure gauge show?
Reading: 248 mmHg
